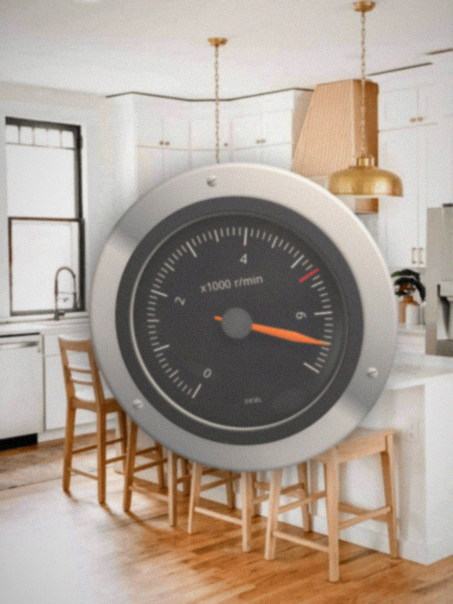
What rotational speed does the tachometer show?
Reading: 6500 rpm
